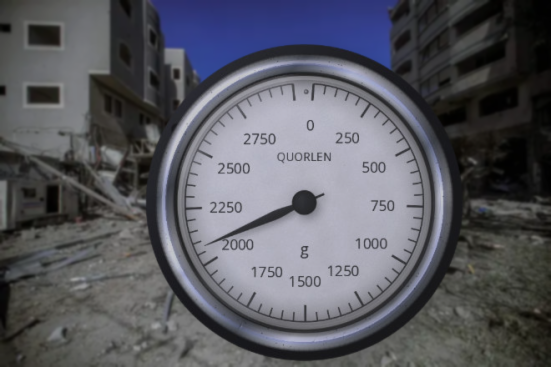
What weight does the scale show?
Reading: 2075 g
